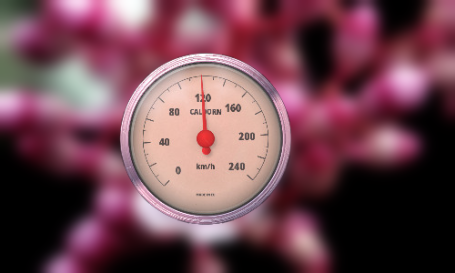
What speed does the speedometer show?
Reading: 120 km/h
